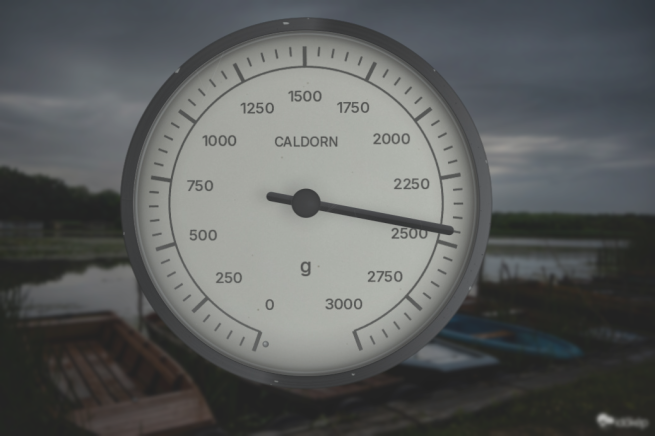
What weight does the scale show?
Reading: 2450 g
